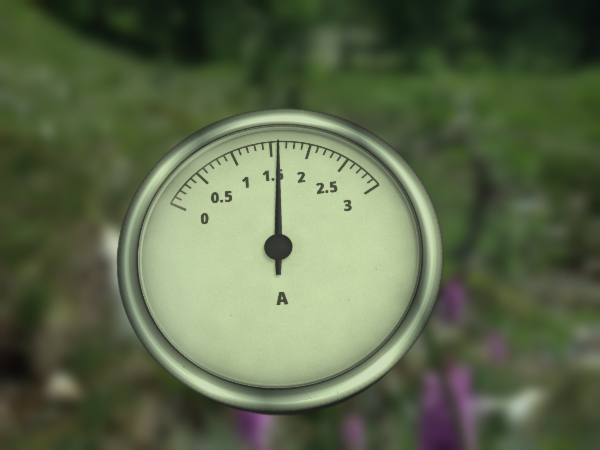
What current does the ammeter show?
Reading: 1.6 A
